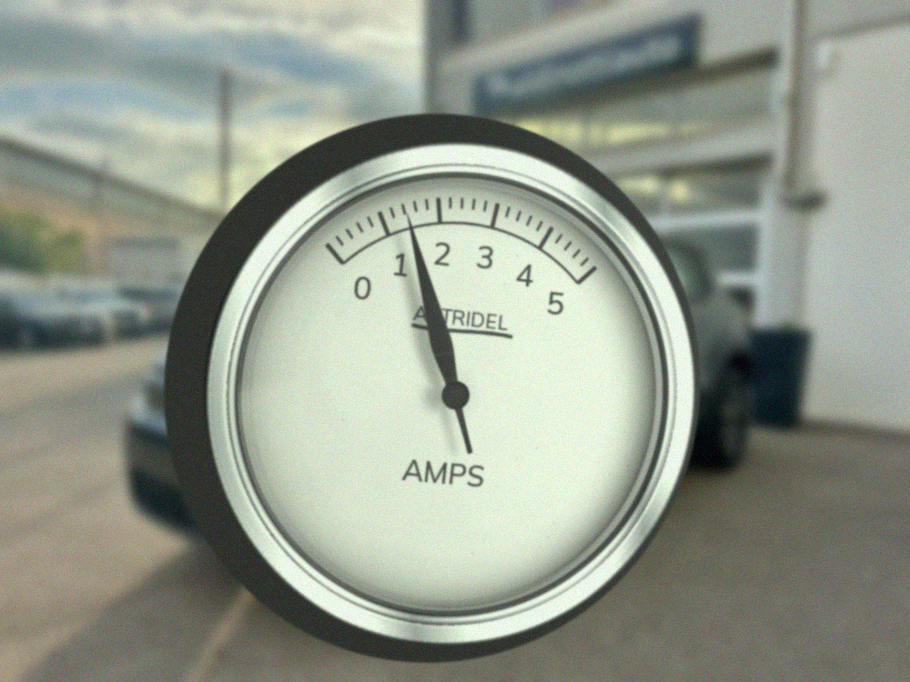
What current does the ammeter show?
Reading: 1.4 A
